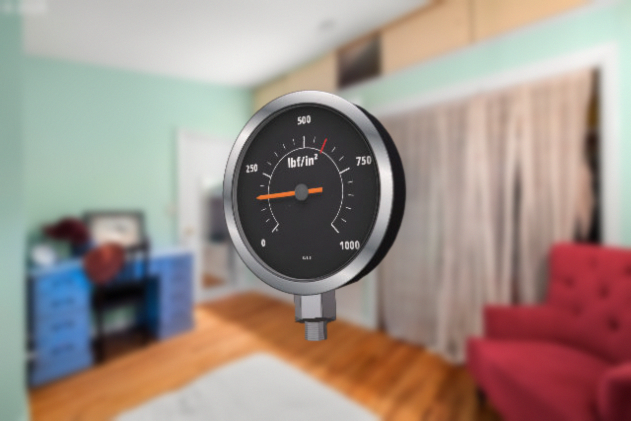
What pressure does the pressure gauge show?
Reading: 150 psi
